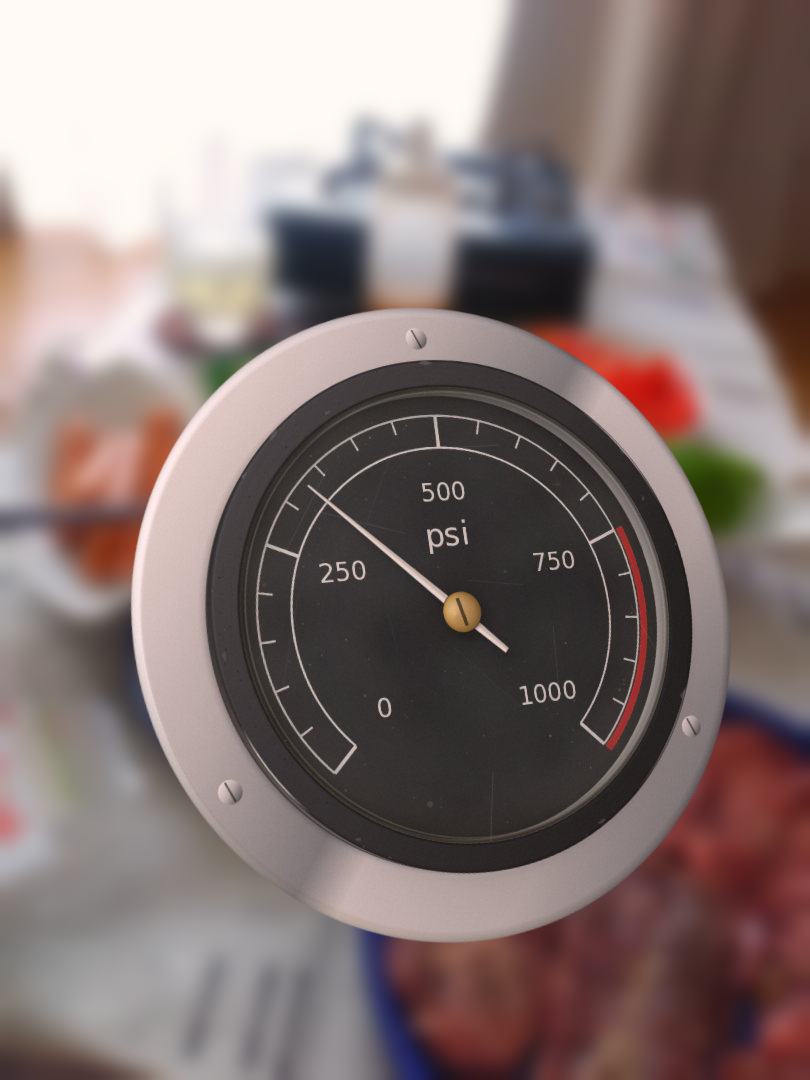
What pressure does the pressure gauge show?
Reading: 325 psi
